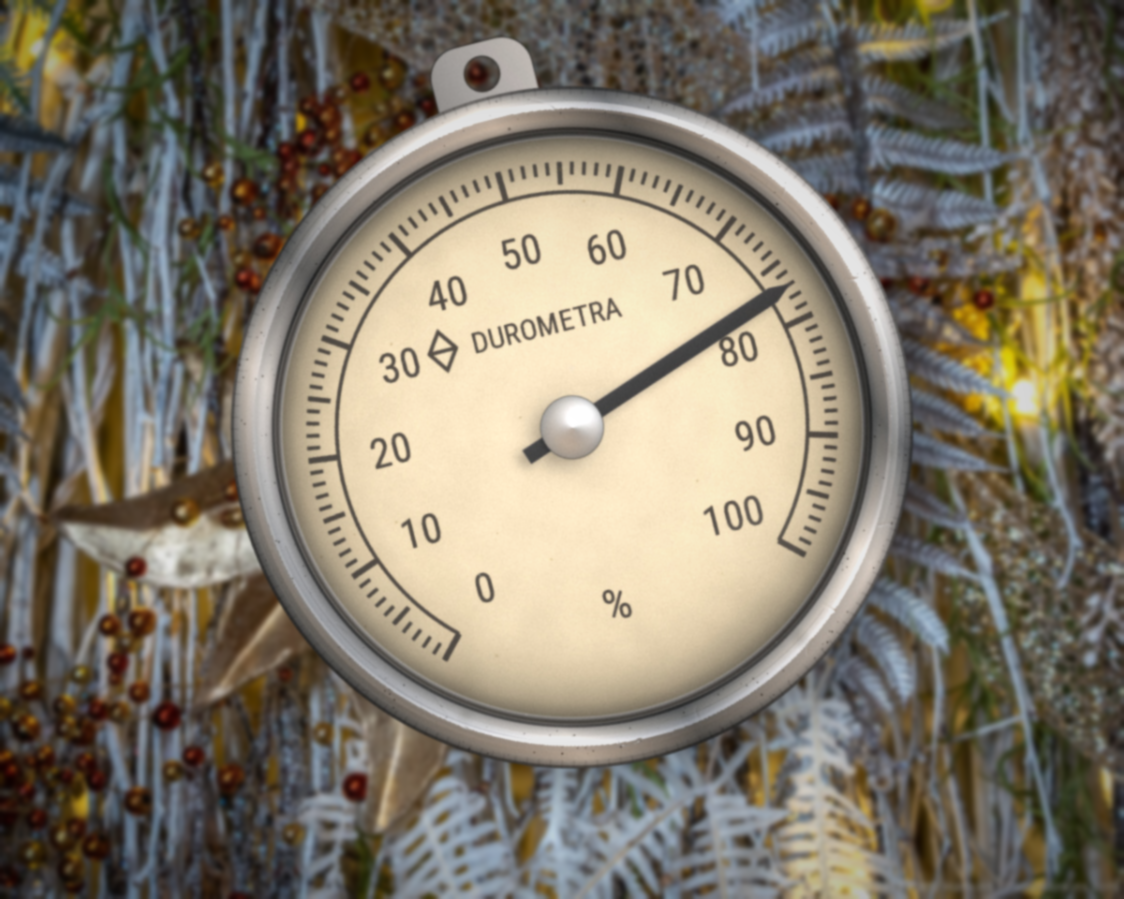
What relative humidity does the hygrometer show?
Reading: 77 %
